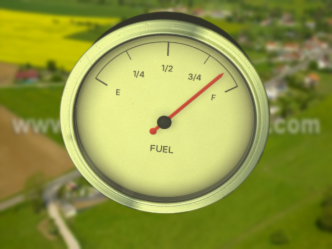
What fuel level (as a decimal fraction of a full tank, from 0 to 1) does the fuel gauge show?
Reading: 0.875
